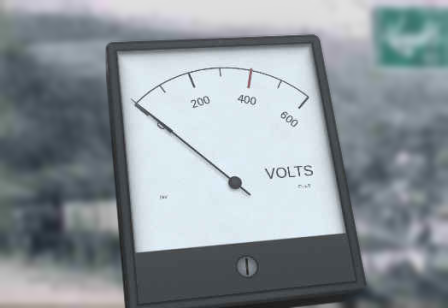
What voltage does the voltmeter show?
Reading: 0 V
